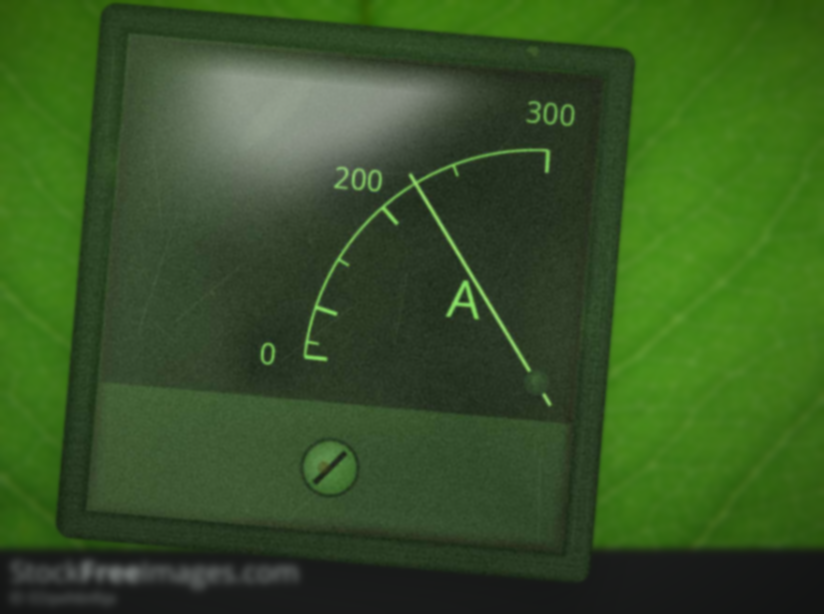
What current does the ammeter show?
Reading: 225 A
